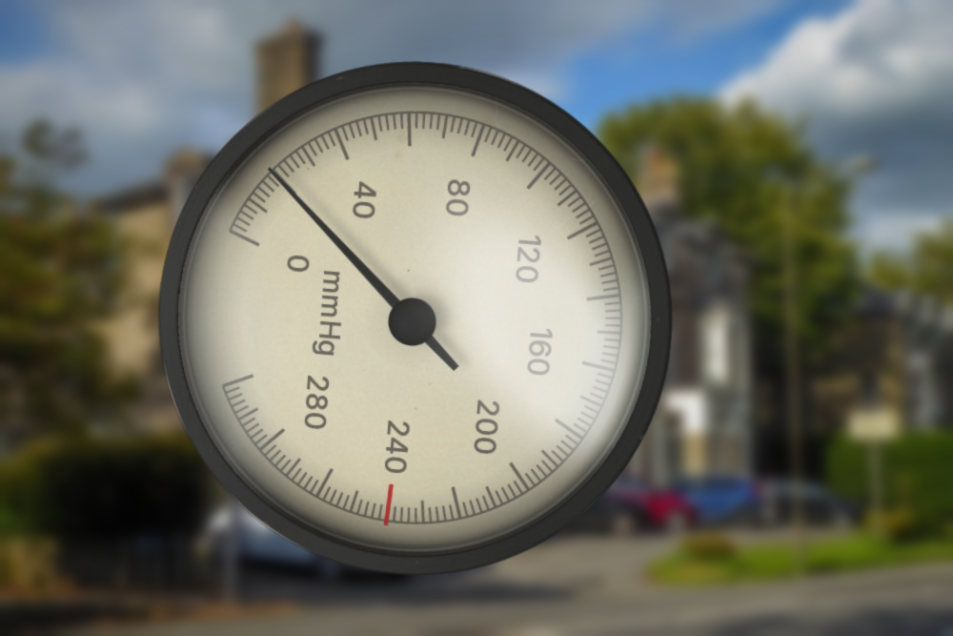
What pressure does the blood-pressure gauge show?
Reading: 20 mmHg
